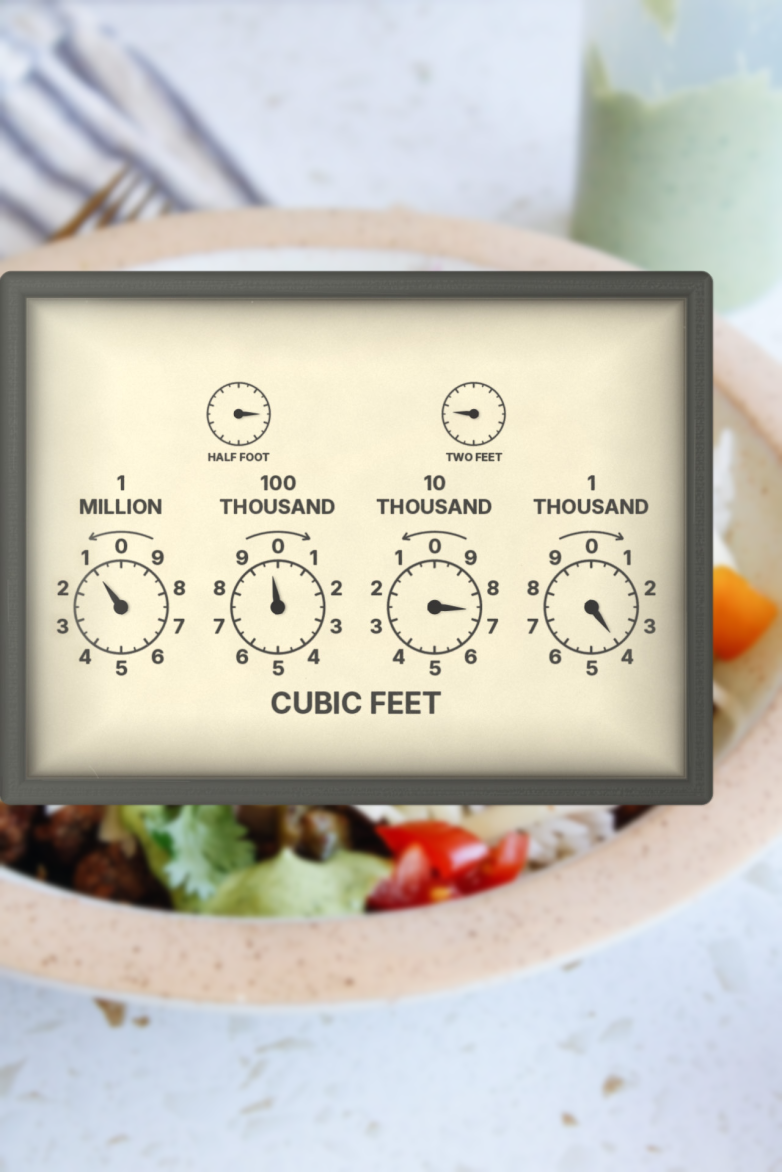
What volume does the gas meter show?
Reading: 97400 ft³
